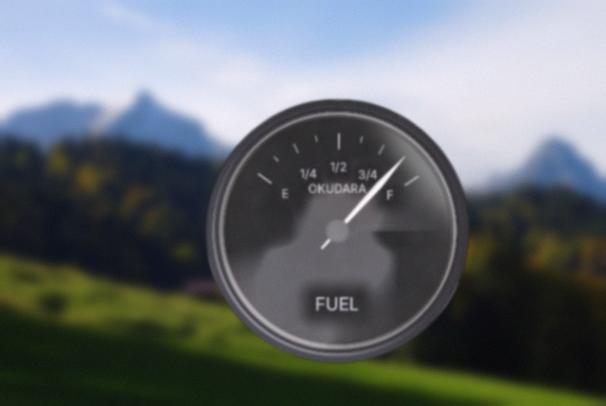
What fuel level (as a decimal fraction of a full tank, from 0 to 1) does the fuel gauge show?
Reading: 0.875
